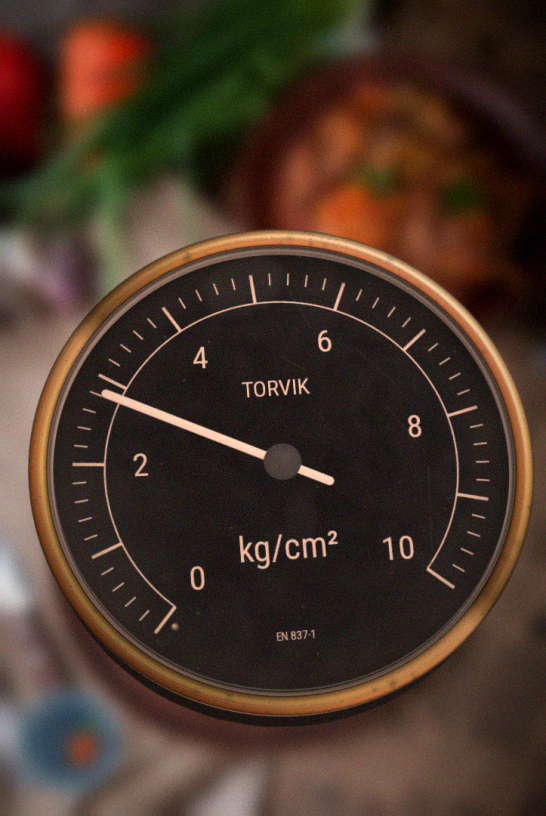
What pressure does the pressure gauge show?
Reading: 2.8 kg/cm²
